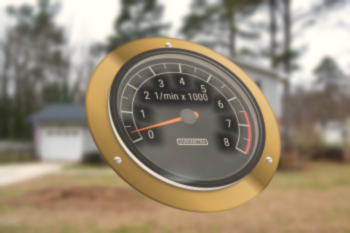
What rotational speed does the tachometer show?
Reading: 250 rpm
